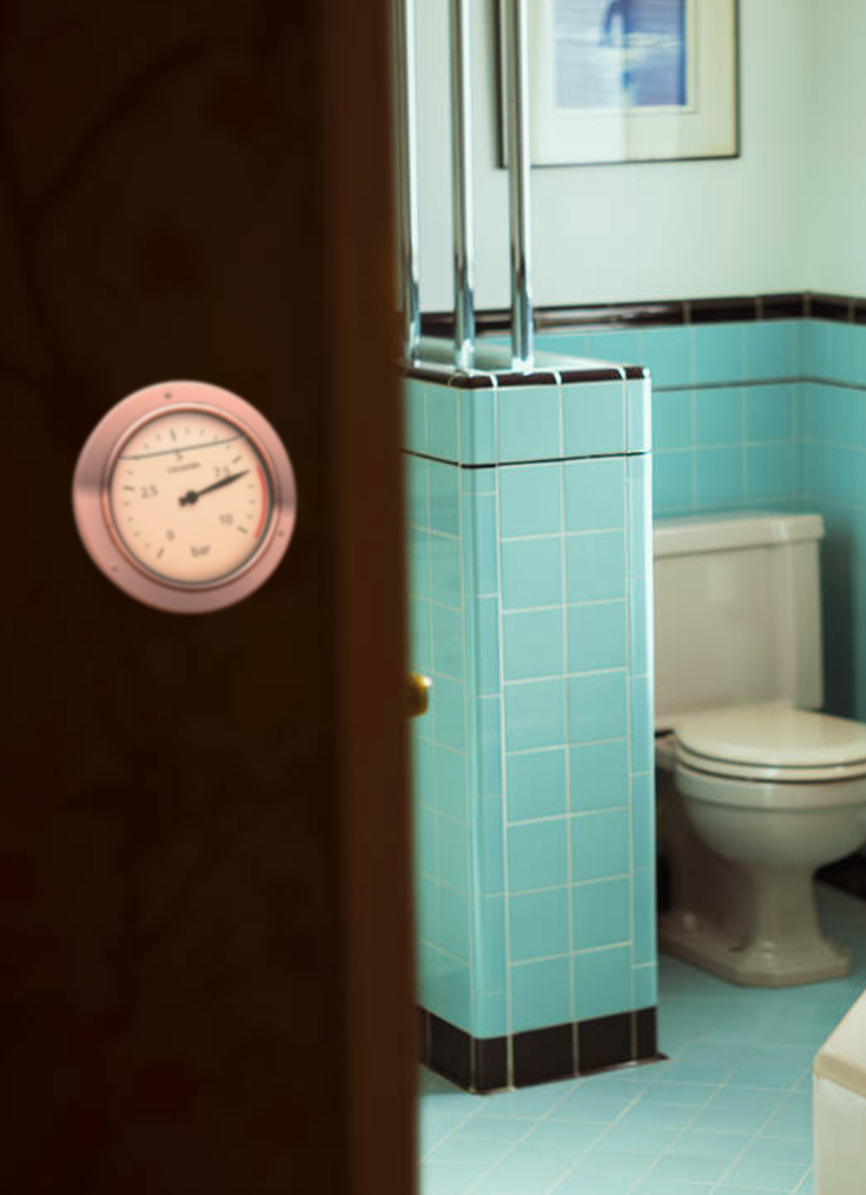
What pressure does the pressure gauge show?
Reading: 8 bar
